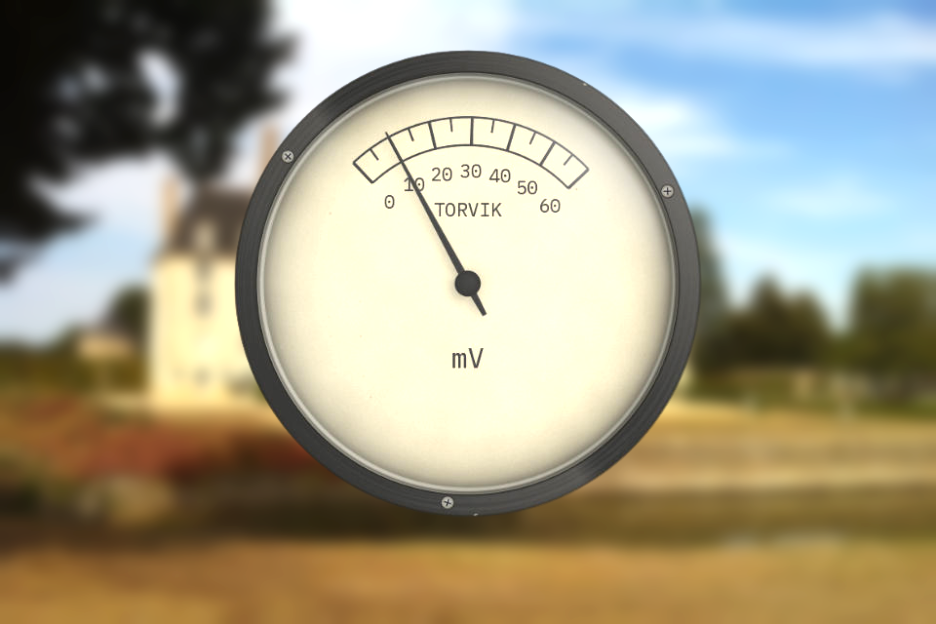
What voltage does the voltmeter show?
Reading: 10 mV
